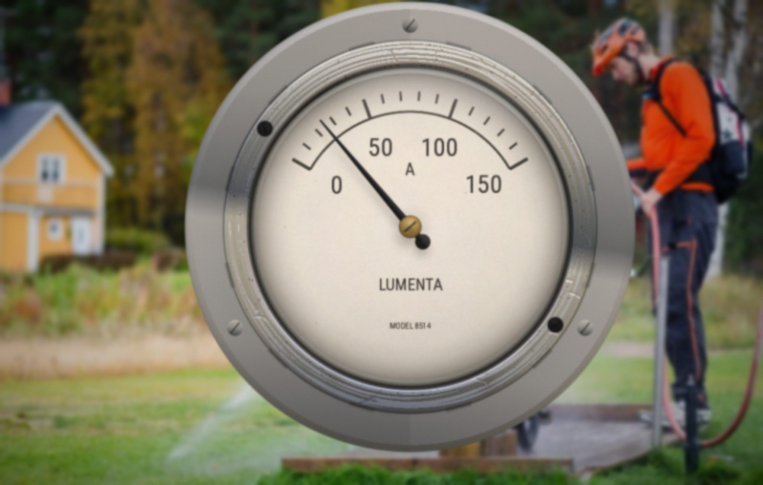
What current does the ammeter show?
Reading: 25 A
